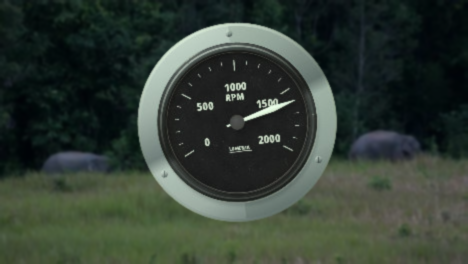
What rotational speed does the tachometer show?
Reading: 1600 rpm
